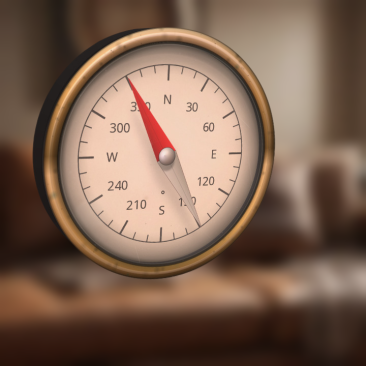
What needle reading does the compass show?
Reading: 330 °
